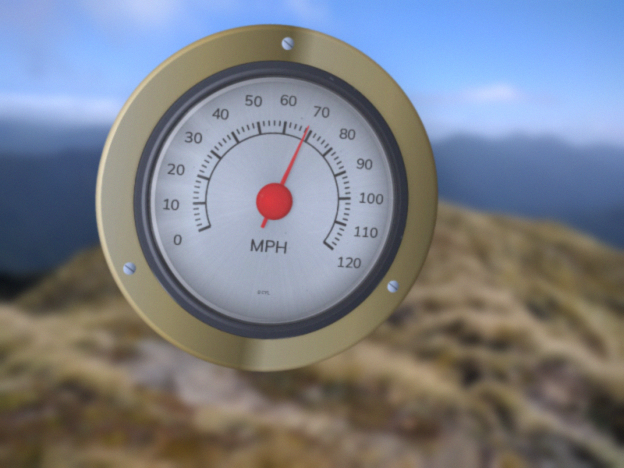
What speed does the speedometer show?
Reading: 68 mph
